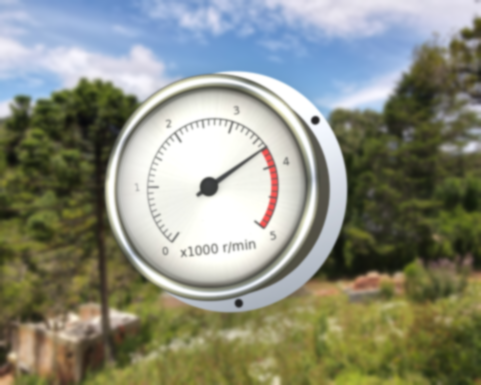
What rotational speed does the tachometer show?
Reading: 3700 rpm
